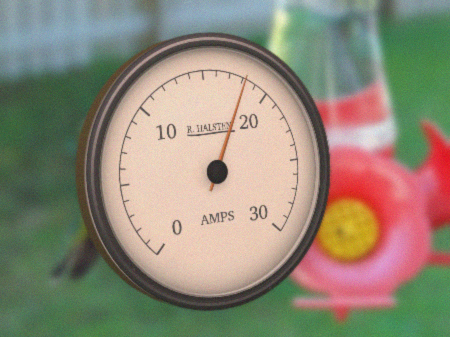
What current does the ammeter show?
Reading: 18 A
